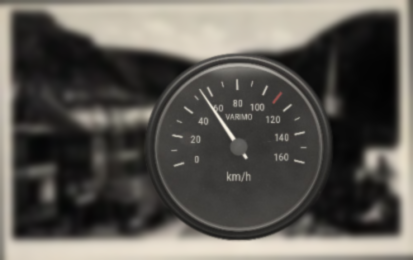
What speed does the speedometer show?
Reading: 55 km/h
